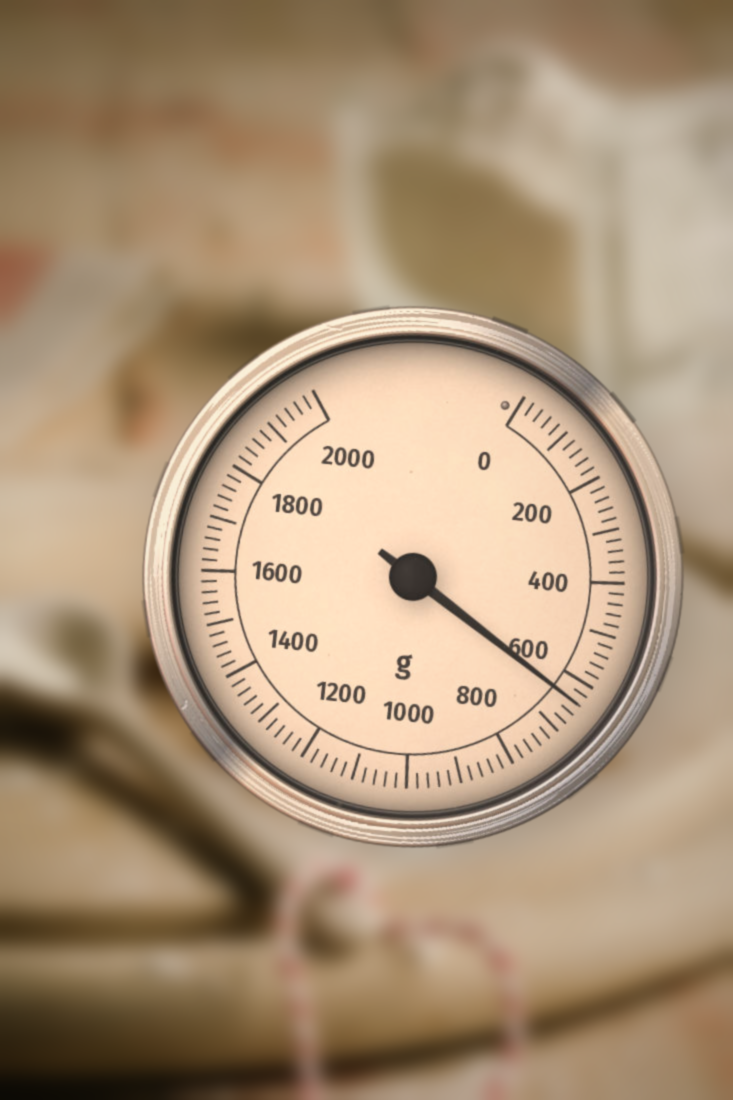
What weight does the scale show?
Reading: 640 g
